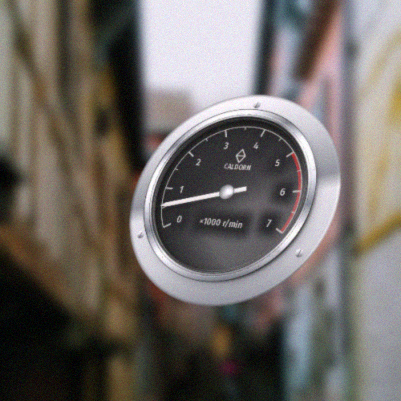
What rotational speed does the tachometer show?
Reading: 500 rpm
